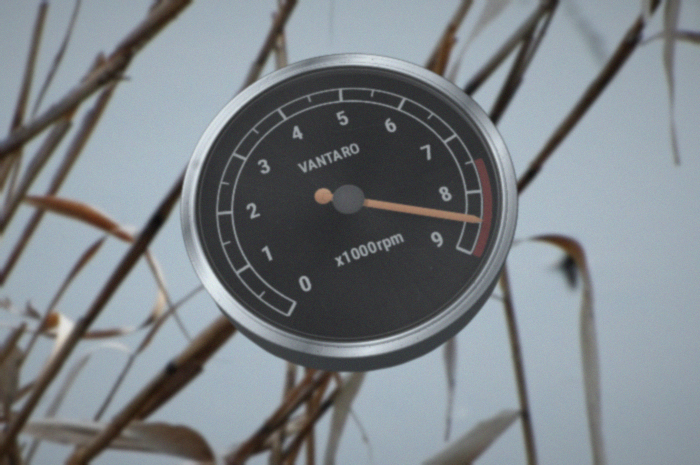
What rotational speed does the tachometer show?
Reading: 8500 rpm
